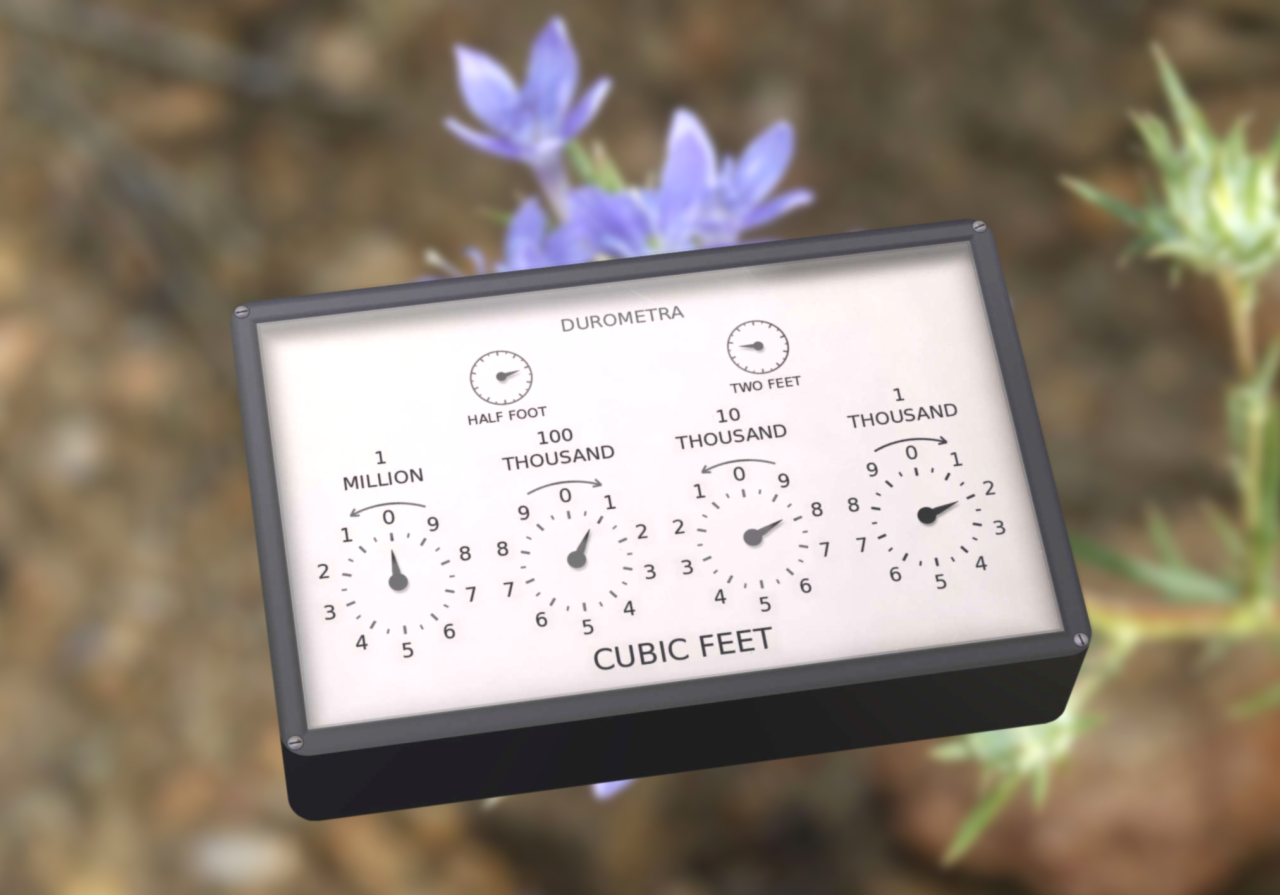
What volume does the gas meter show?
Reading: 8200 ft³
